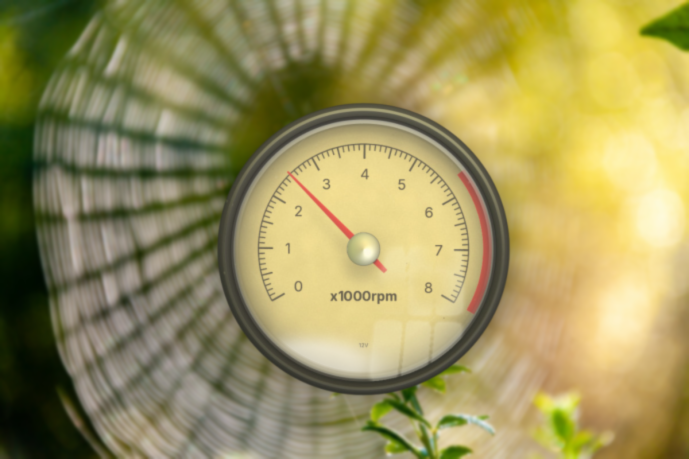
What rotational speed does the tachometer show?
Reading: 2500 rpm
